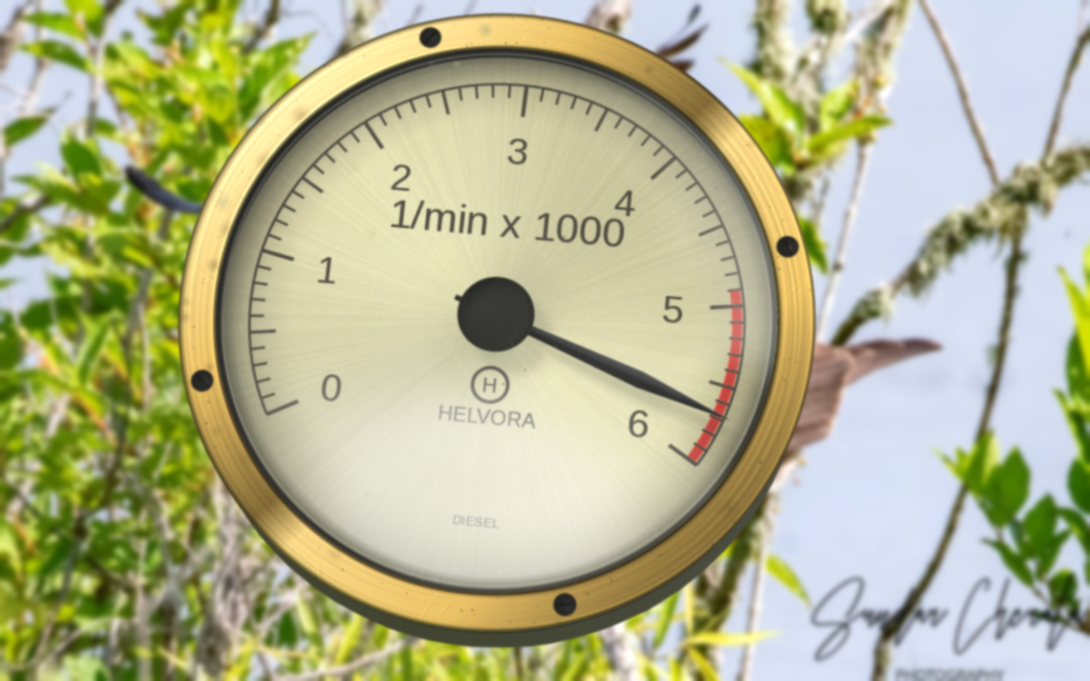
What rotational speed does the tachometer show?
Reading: 5700 rpm
